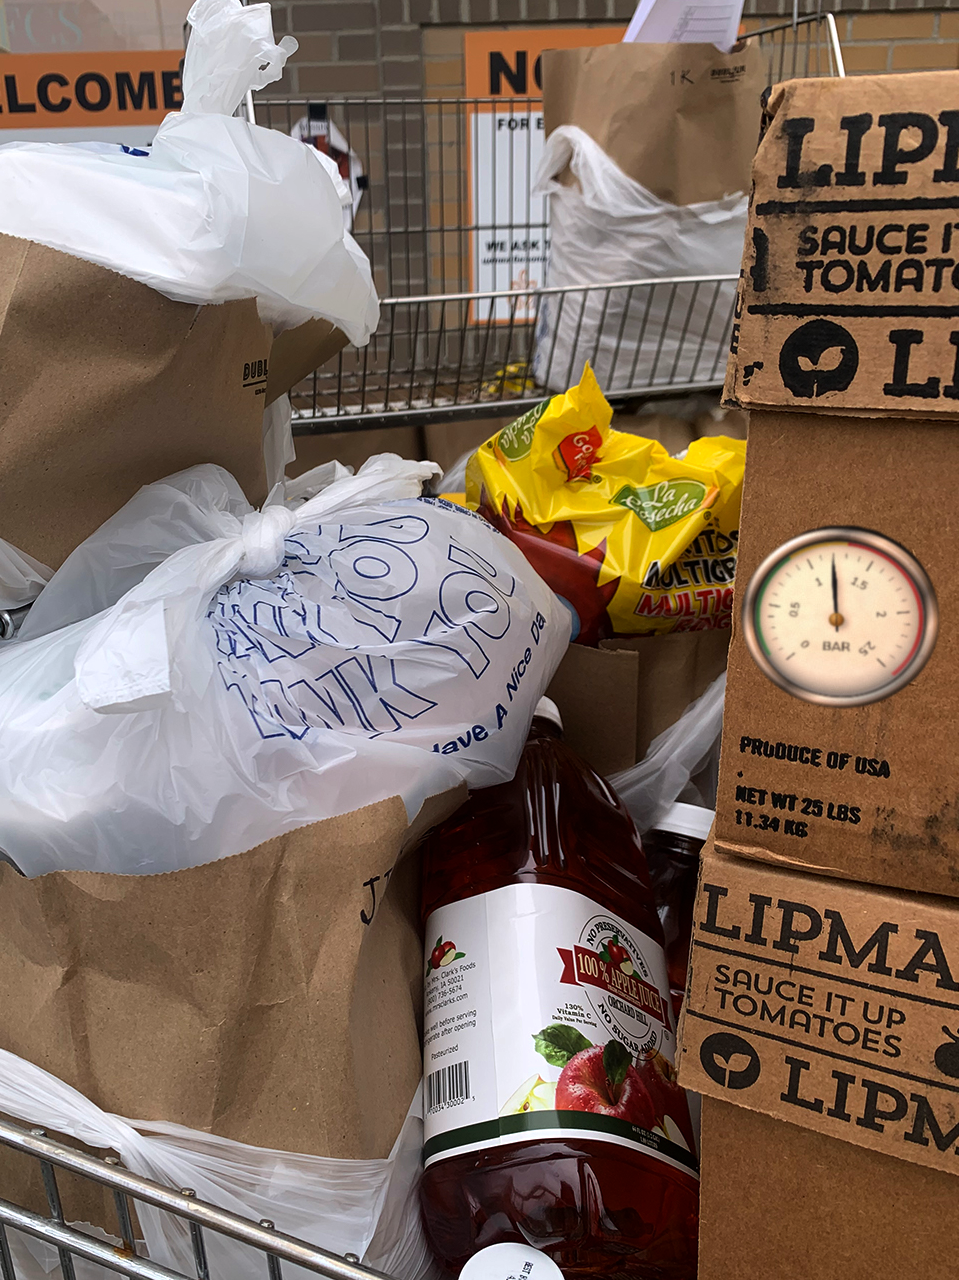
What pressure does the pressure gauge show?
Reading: 1.2 bar
